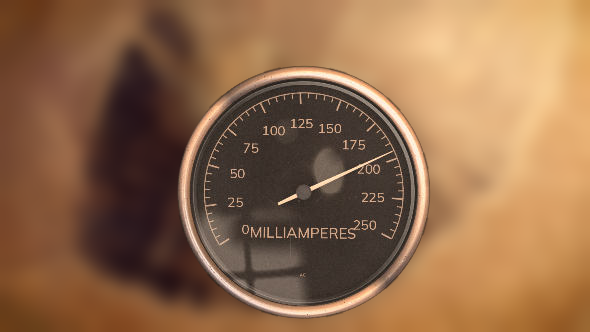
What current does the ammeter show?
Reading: 195 mA
